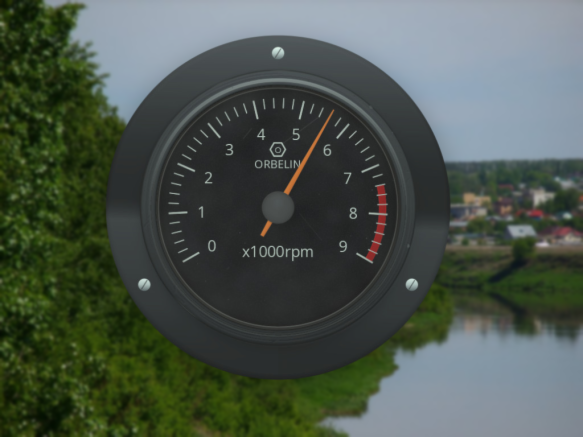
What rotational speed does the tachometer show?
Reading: 5600 rpm
